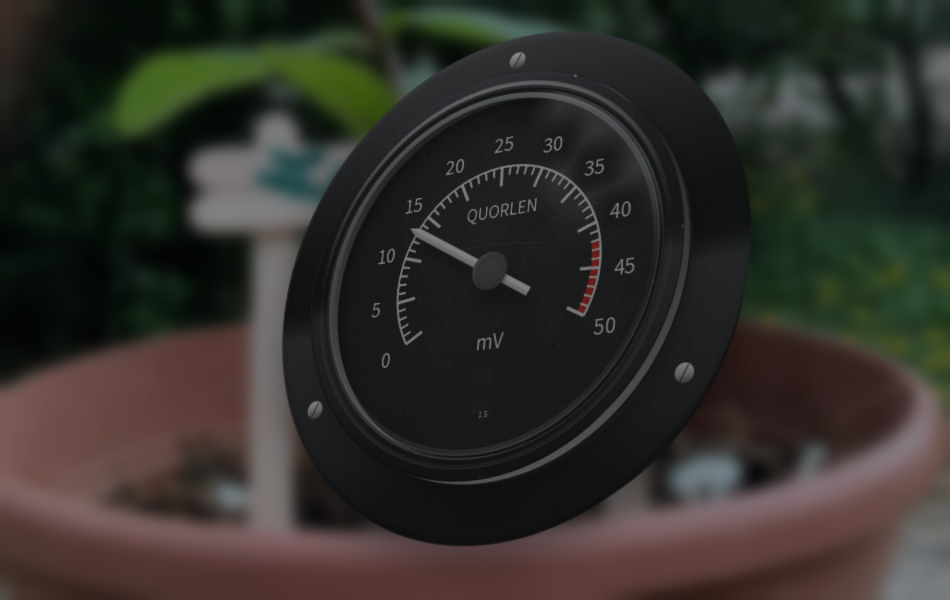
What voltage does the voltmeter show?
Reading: 13 mV
